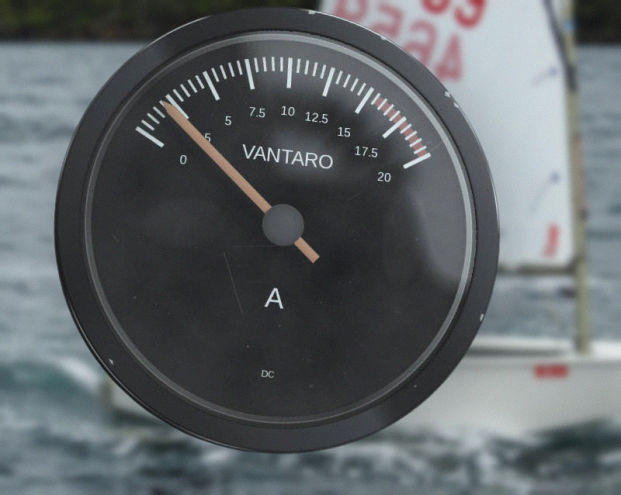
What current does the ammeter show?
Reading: 2 A
